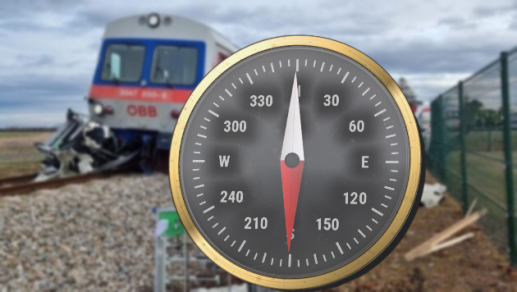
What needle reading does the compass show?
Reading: 180 °
